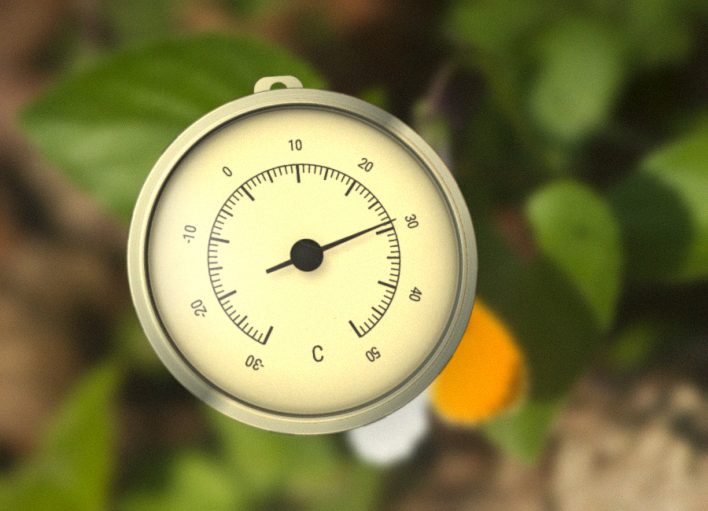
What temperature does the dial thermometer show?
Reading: 29 °C
